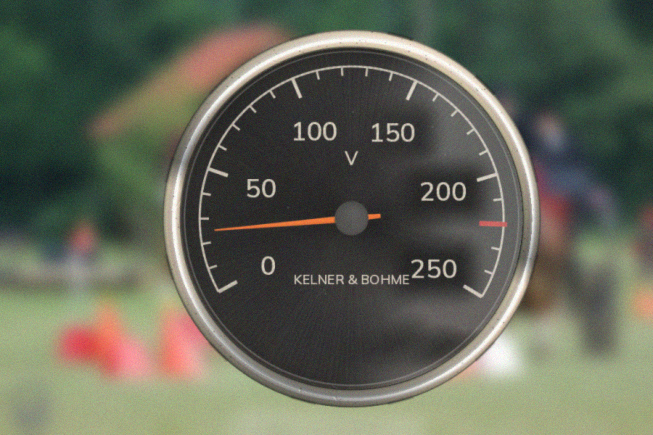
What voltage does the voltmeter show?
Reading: 25 V
